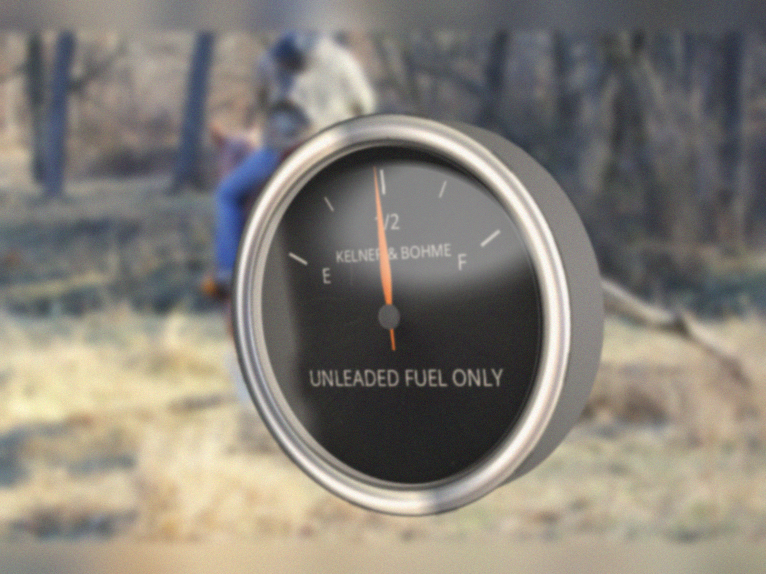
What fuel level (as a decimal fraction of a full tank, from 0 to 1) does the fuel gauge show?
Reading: 0.5
